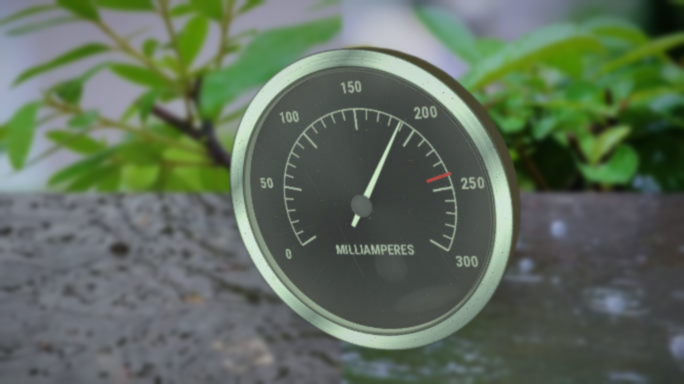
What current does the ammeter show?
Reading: 190 mA
